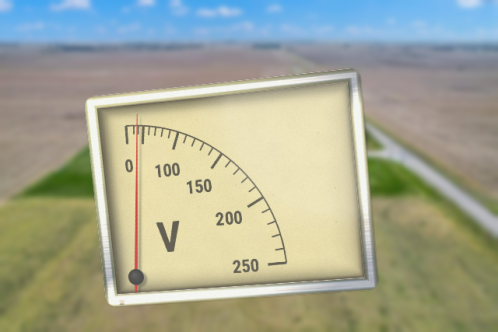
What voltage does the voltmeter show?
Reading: 40 V
